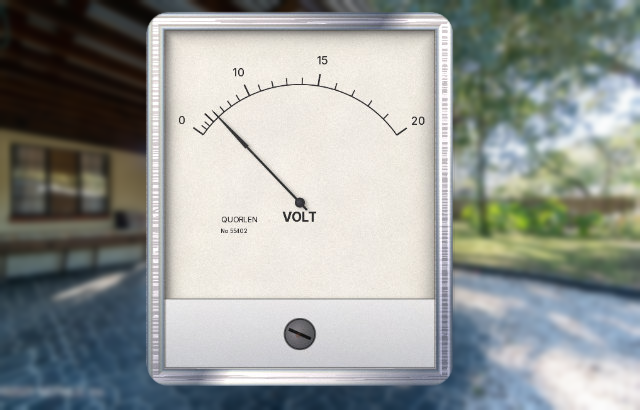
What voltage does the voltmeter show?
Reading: 6 V
